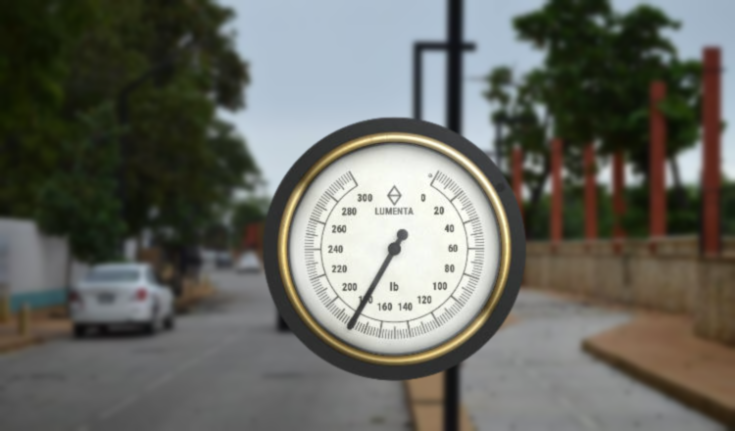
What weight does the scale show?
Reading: 180 lb
